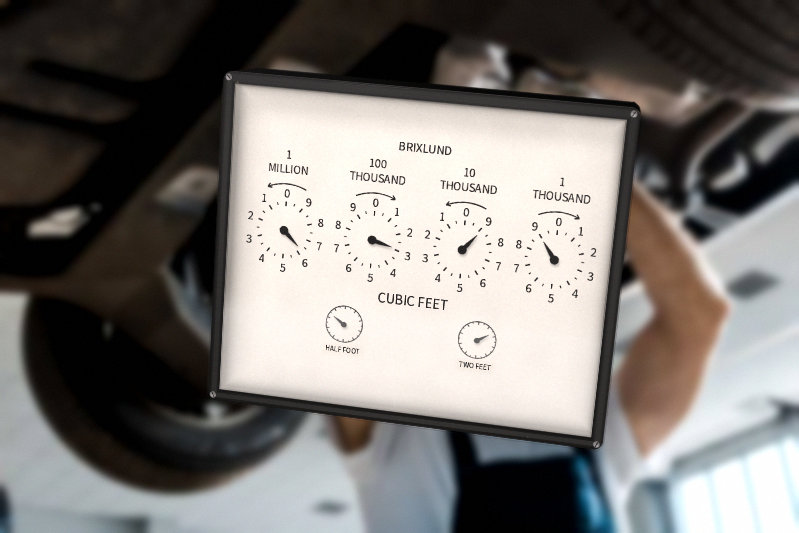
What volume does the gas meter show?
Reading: 628900 ft³
